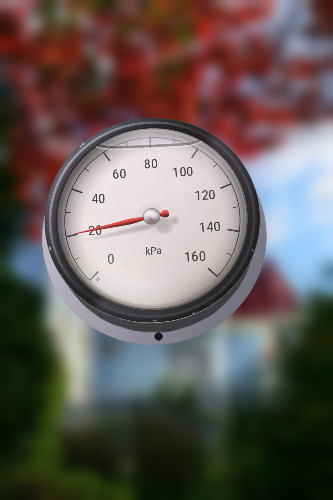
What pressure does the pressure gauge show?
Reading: 20 kPa
